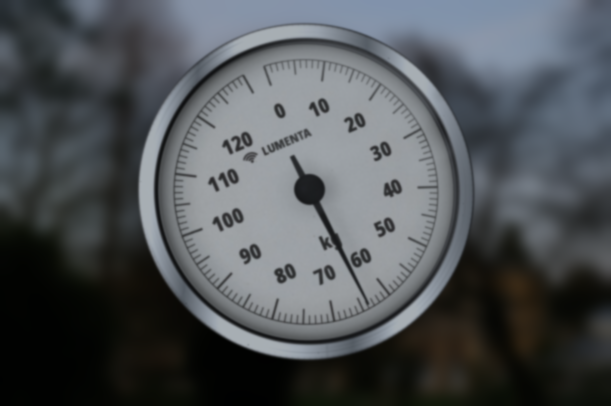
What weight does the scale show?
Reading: 64 kg
